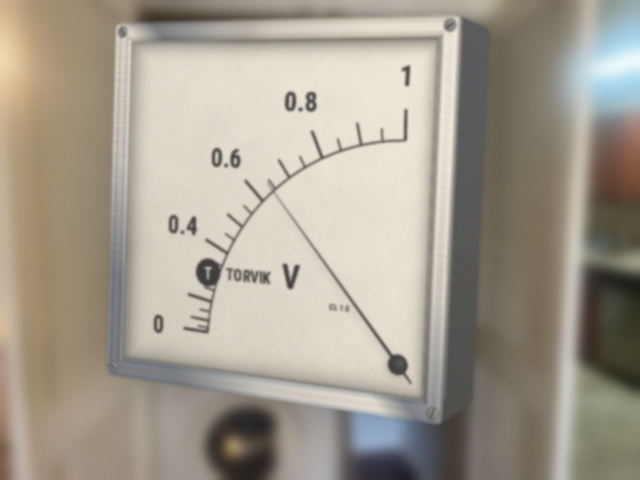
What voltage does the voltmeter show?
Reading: 0.65 V
